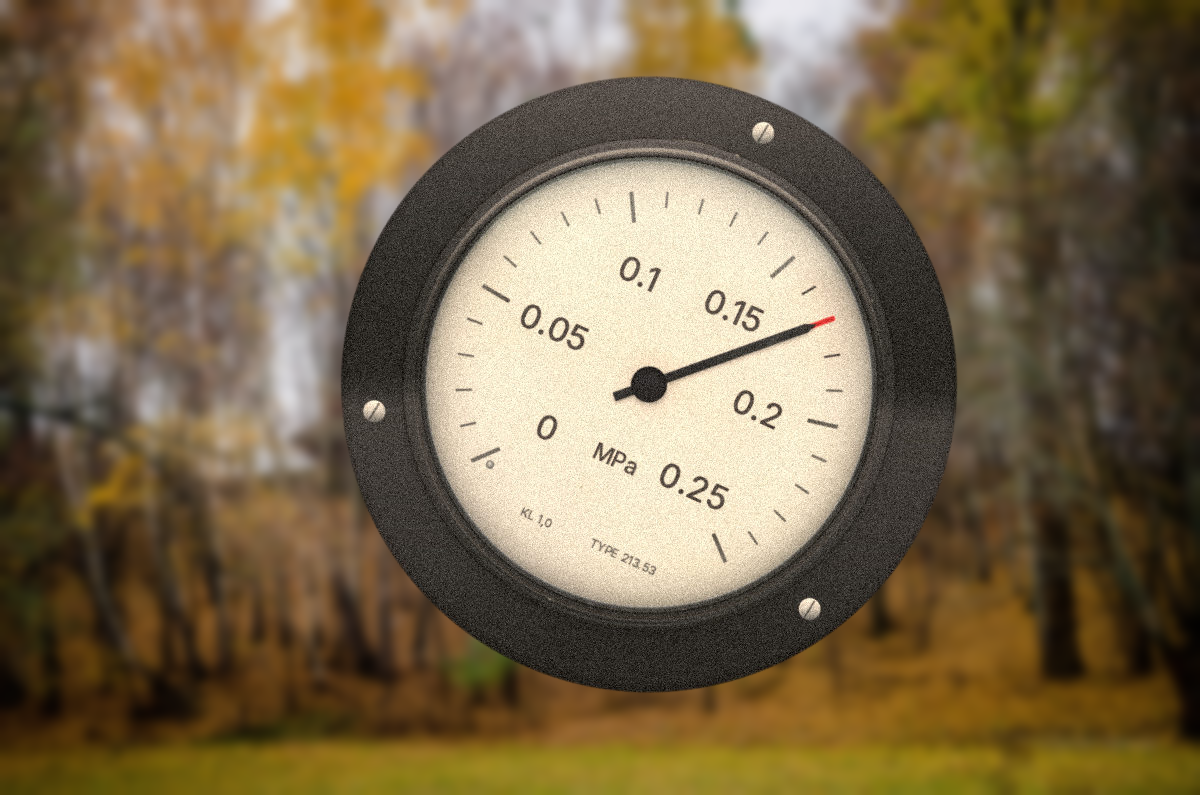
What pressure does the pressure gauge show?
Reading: 0.17 MPa
